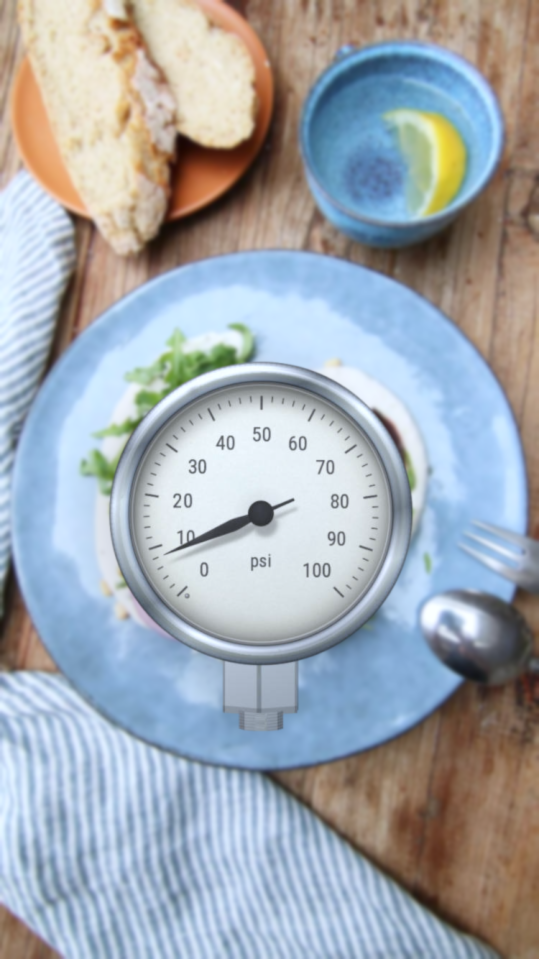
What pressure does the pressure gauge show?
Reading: 8 psi
